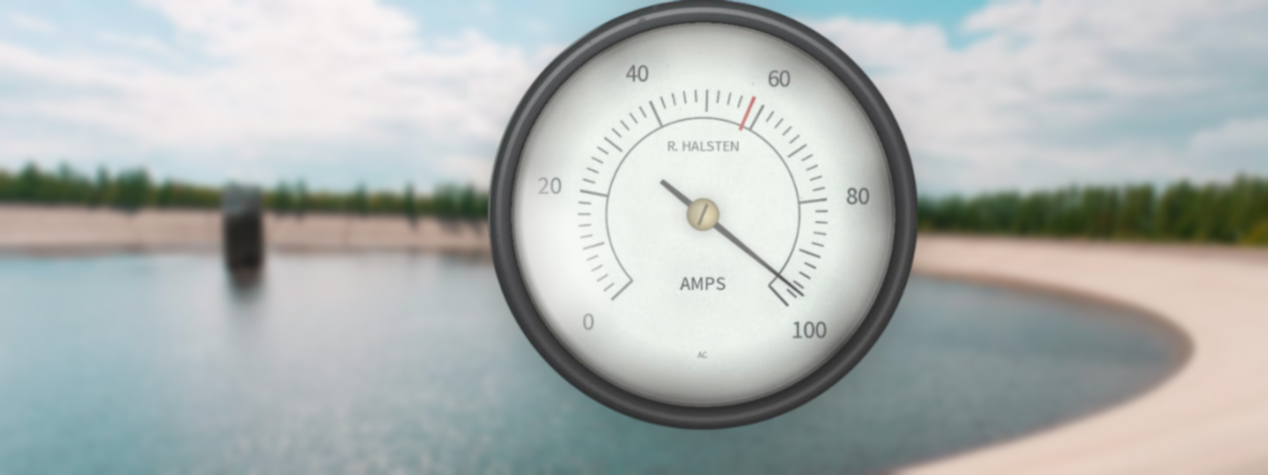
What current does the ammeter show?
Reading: 97 A
